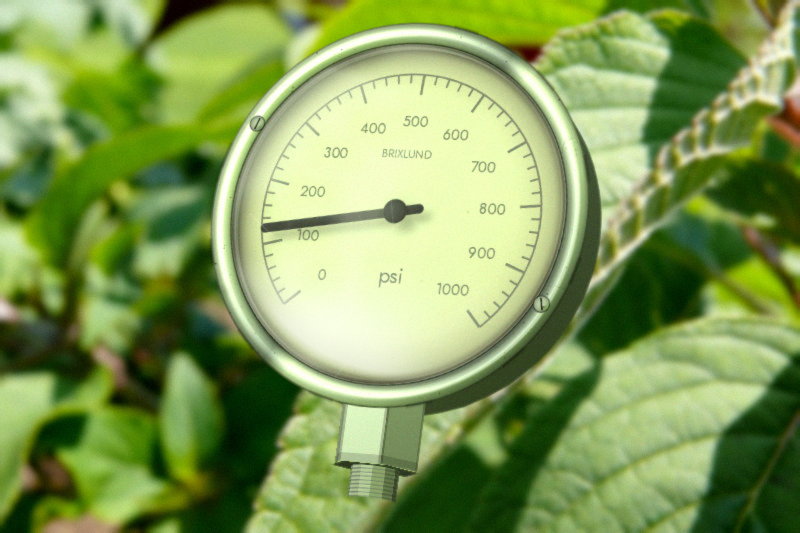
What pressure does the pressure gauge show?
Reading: 120 psi
